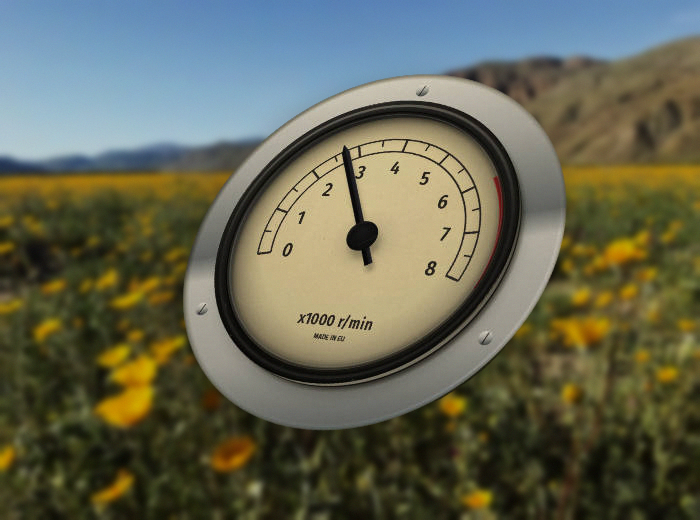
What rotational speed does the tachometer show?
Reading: 2750 rpm
